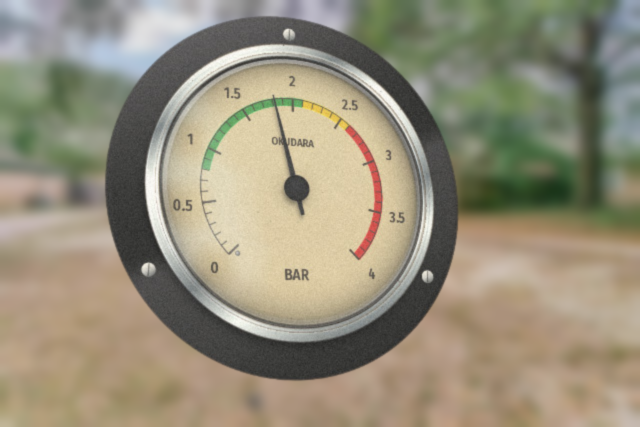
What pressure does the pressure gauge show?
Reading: 1.8 bar
